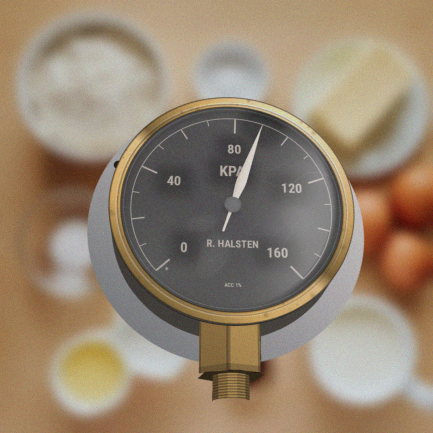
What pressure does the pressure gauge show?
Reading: 90 kPa
